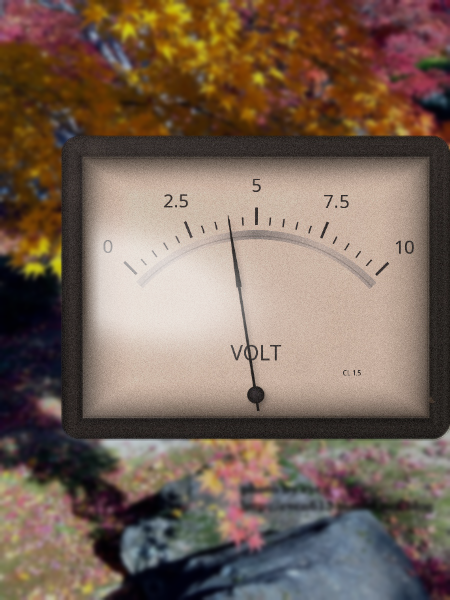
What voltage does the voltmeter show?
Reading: 4 V
